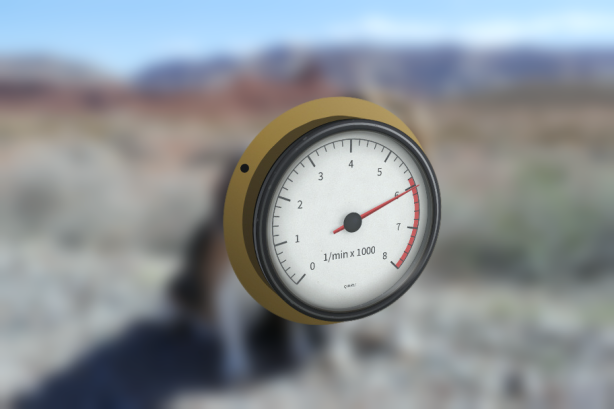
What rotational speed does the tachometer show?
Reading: 6000 rpm
